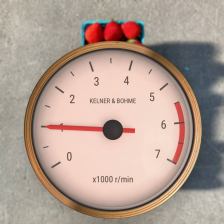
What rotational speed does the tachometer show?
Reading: 1000 rpm
